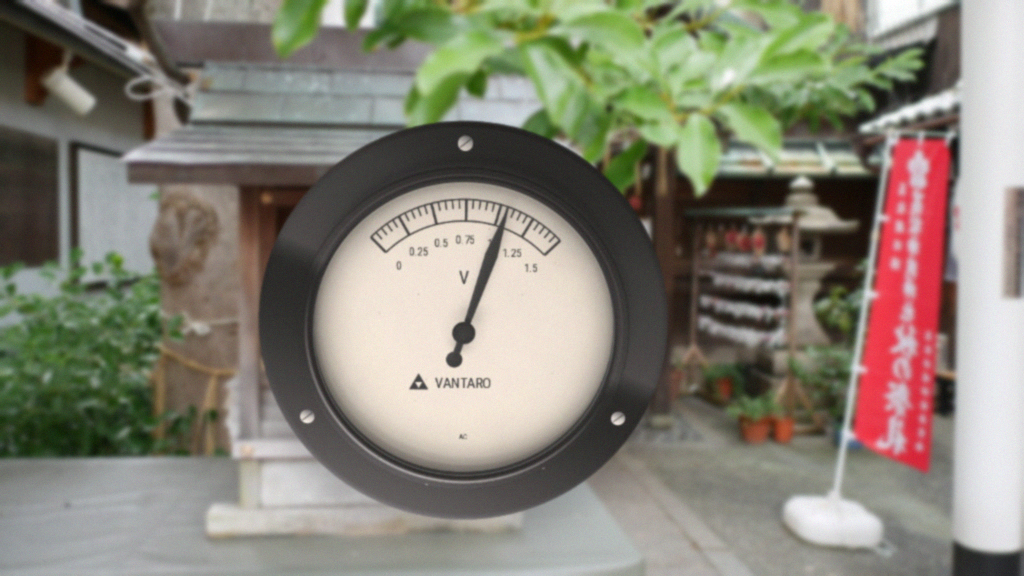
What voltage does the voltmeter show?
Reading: 1.05 V
